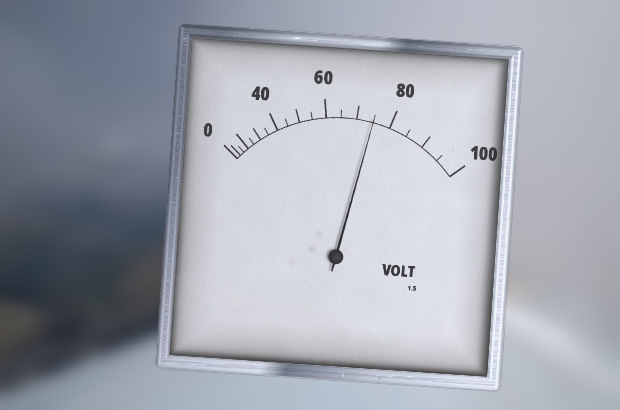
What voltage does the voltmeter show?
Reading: 75 V
